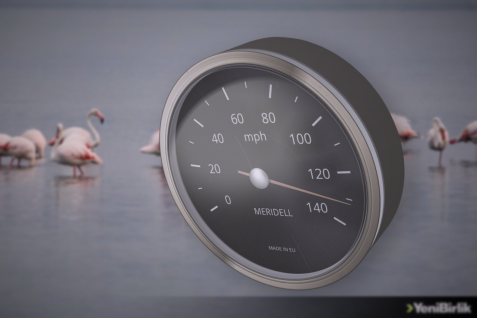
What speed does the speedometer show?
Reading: 130 mph
